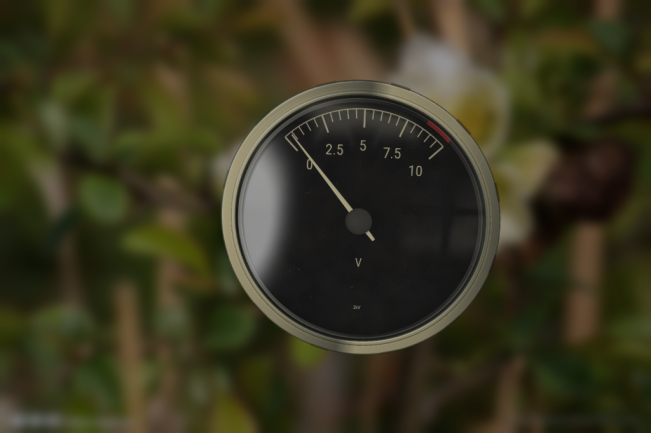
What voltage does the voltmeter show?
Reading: 0.5 V
